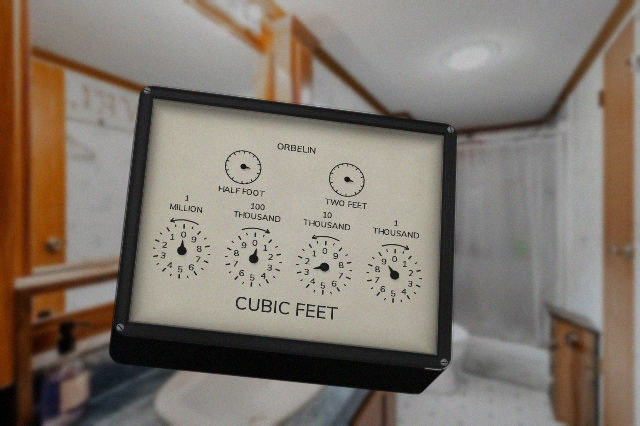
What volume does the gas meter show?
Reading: 2900 ft³
